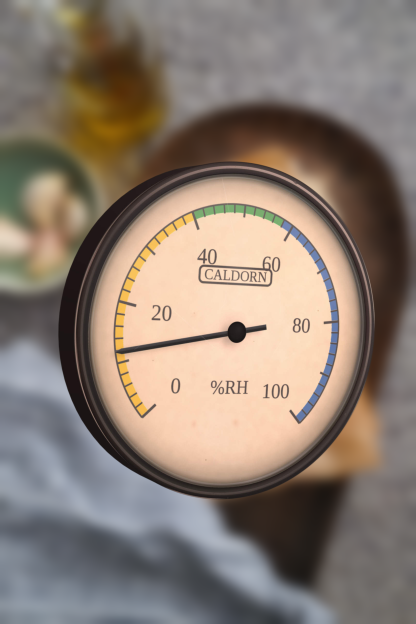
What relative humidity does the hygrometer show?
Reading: 12 %
